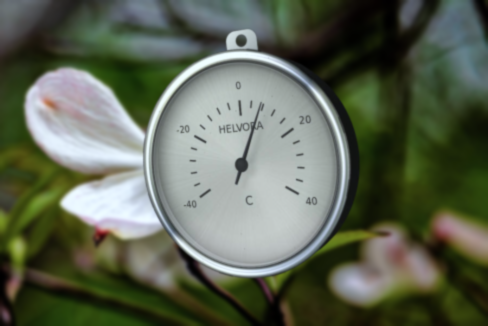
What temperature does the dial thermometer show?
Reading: 8 °C
